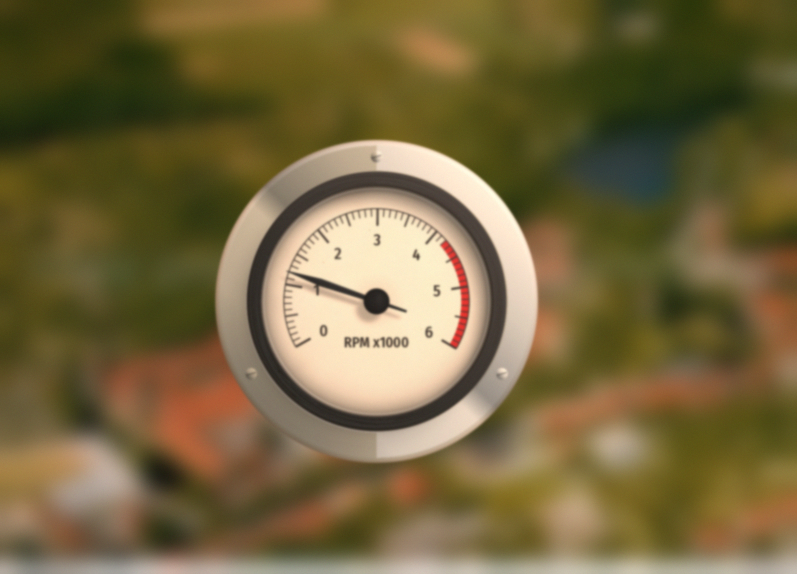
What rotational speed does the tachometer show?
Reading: 1200 rpm
